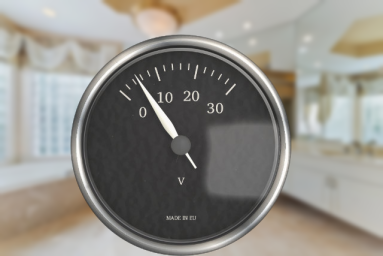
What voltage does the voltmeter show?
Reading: 5 V
